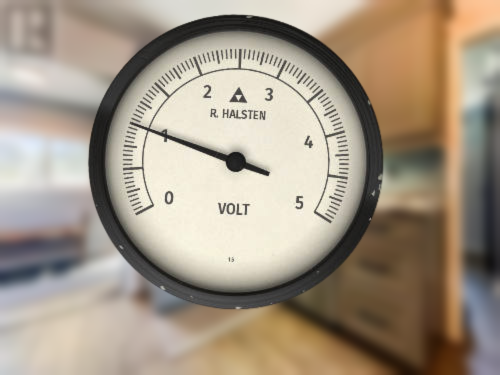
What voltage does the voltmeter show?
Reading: 1 V
